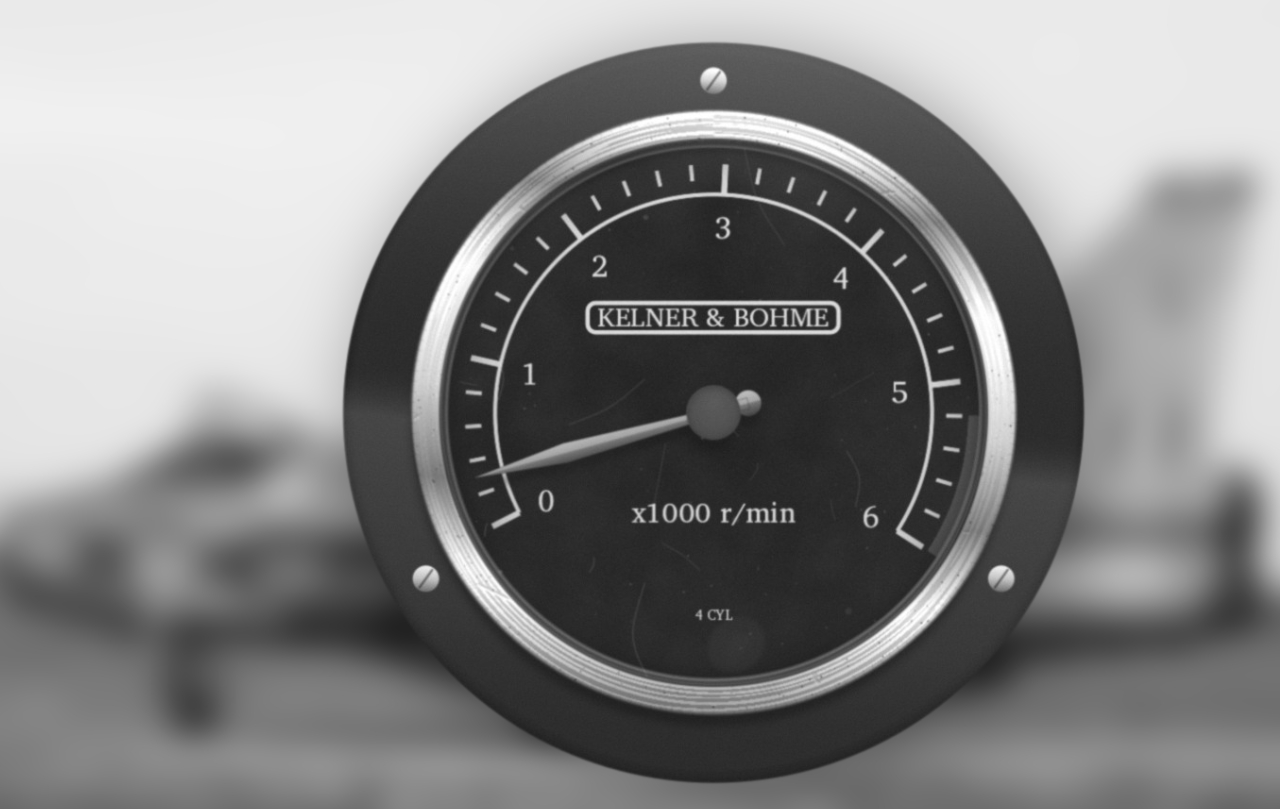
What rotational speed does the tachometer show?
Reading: 300 rpm
